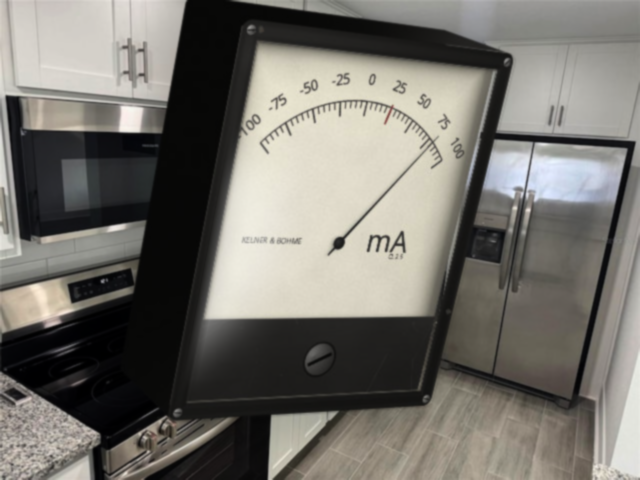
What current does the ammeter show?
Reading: 75 mA
